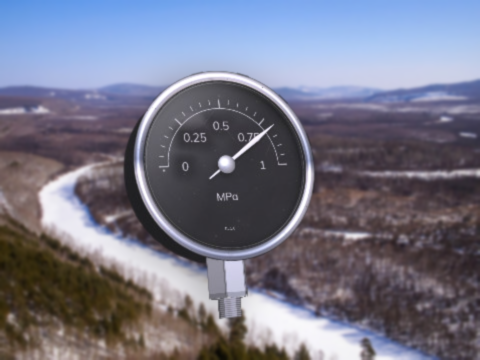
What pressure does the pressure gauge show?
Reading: 0.8 MPa
